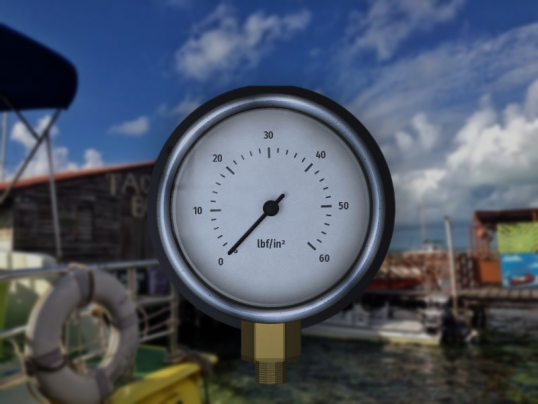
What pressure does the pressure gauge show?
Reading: 0 psi
